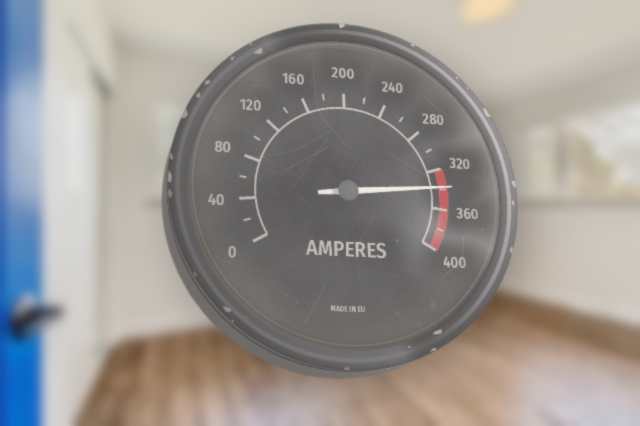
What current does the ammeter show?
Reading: 340 A
